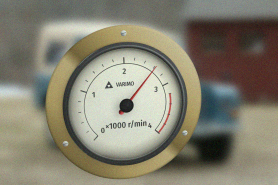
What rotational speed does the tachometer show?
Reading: 2600 rpm
